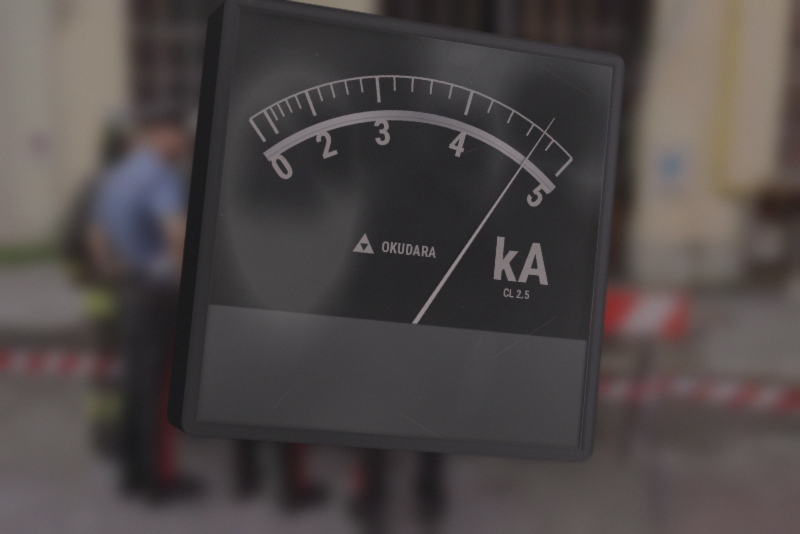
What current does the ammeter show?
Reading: 4.7 kA
